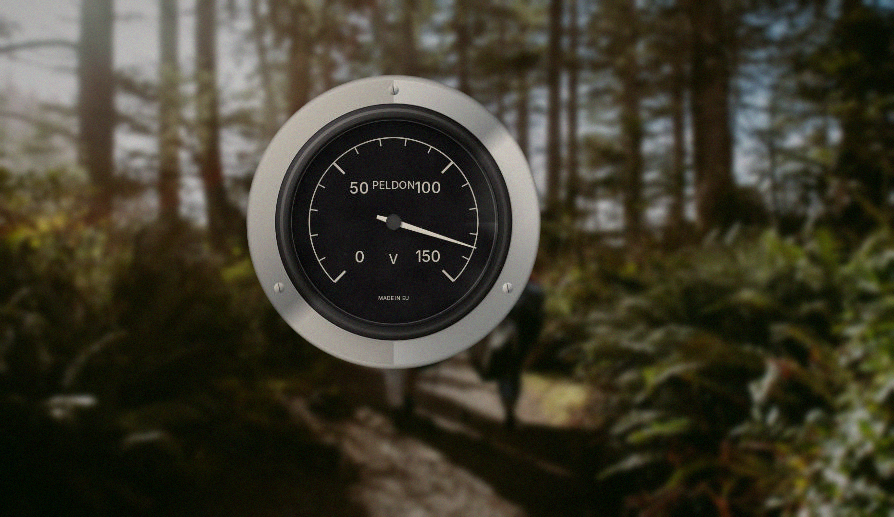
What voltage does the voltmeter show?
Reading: 135 V
